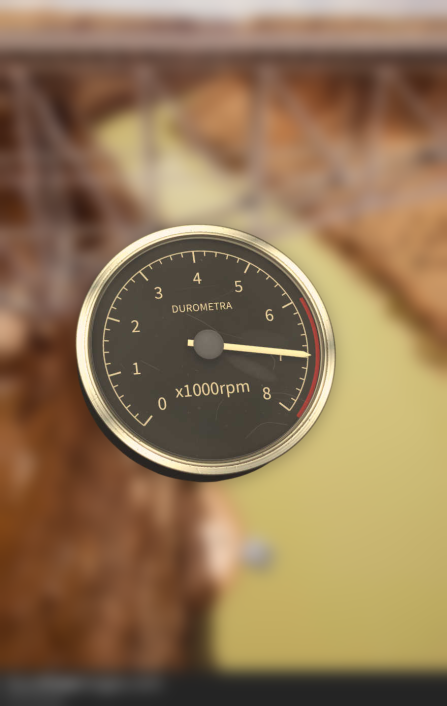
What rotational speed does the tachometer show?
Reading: 7000 rpm
